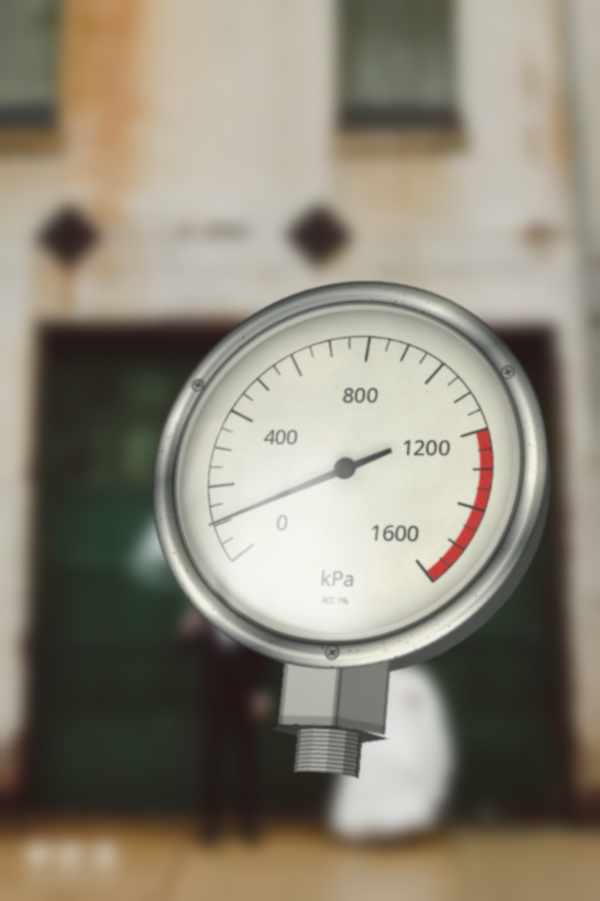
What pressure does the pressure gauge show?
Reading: 100 kPa
